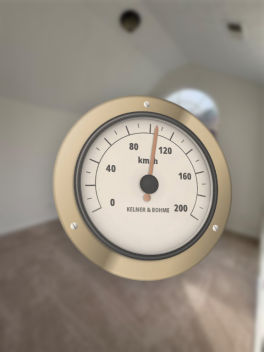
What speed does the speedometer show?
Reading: 105 km/h
